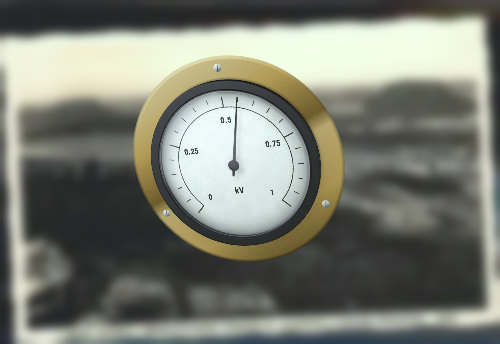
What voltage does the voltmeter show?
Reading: 0.55 kV
